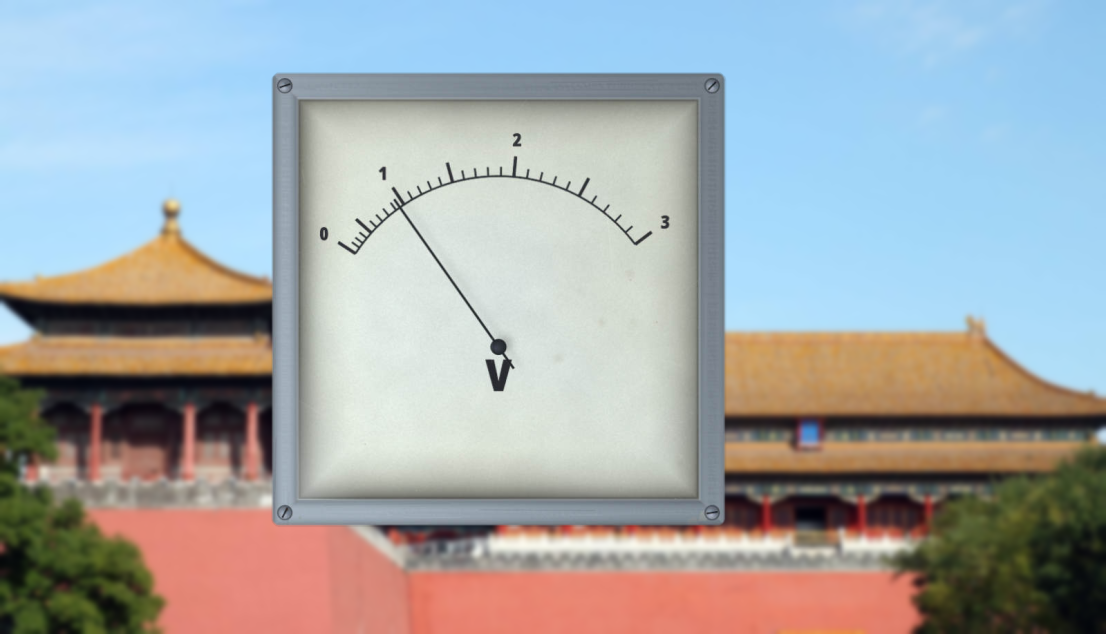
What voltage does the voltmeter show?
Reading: 0.95 V
